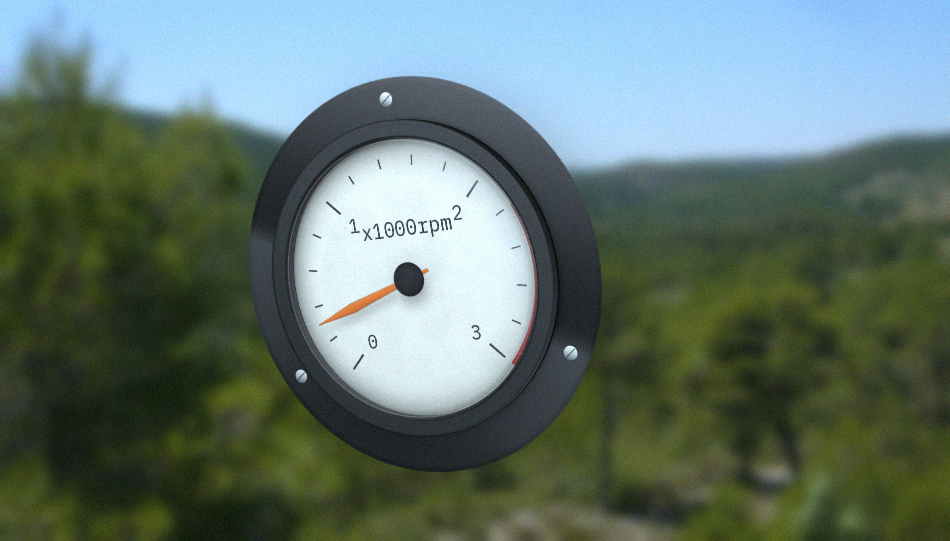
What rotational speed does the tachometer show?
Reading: 300 rpm
